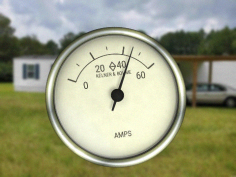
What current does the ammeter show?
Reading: 45 A
